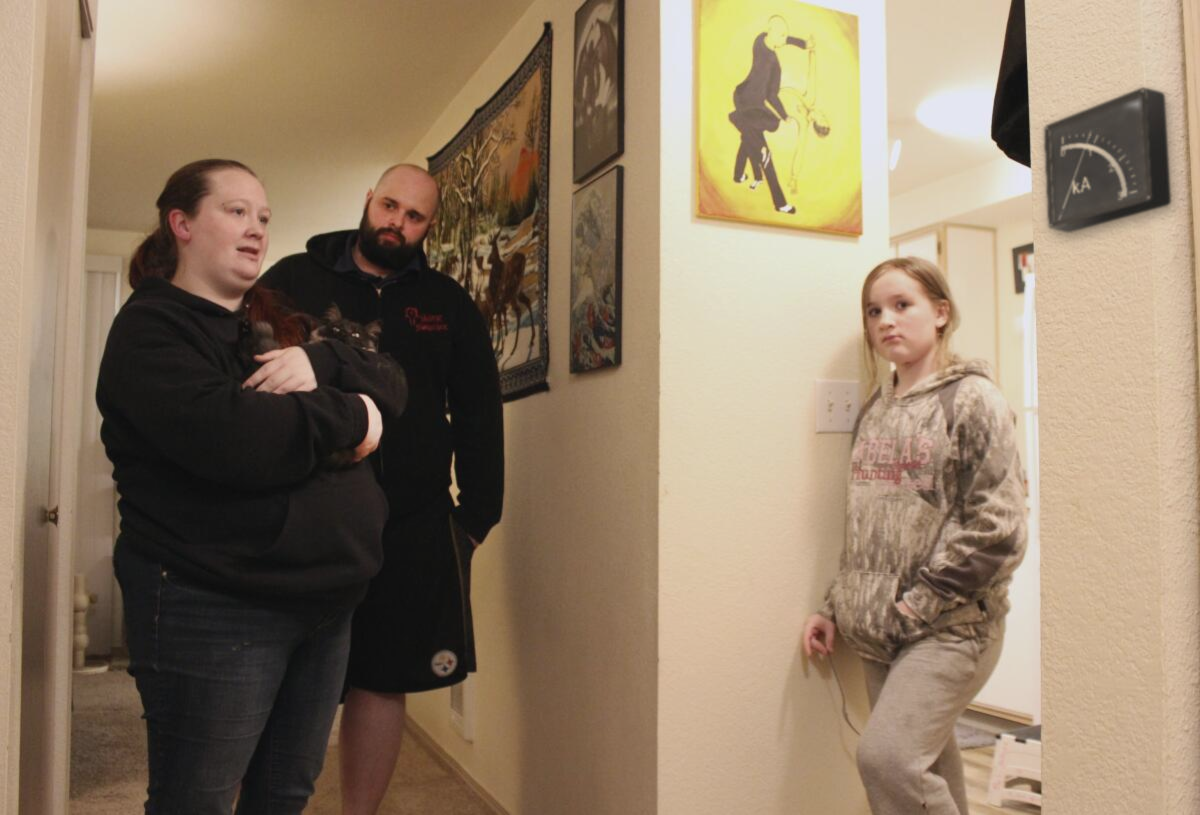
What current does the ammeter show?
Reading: 0.8 kA
